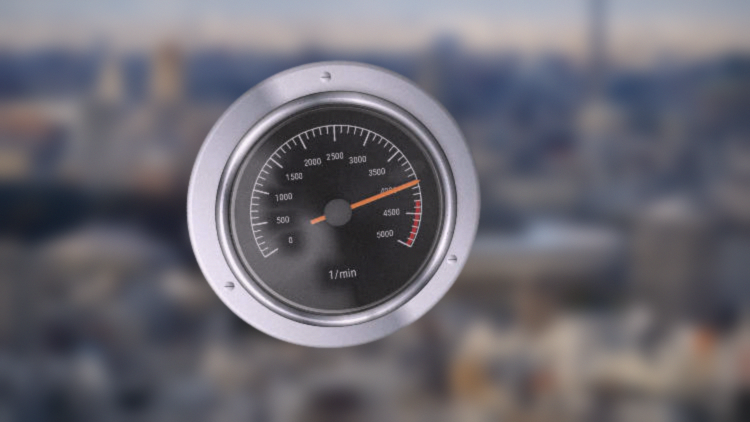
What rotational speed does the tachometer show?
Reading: 4000 rpm
